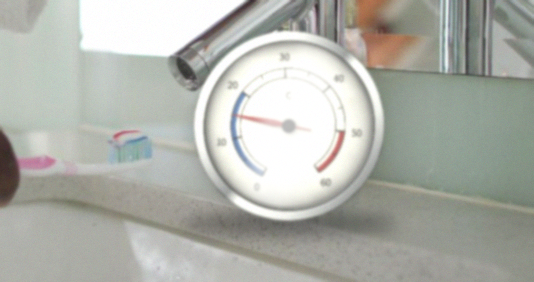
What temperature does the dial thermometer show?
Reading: 15 °C
